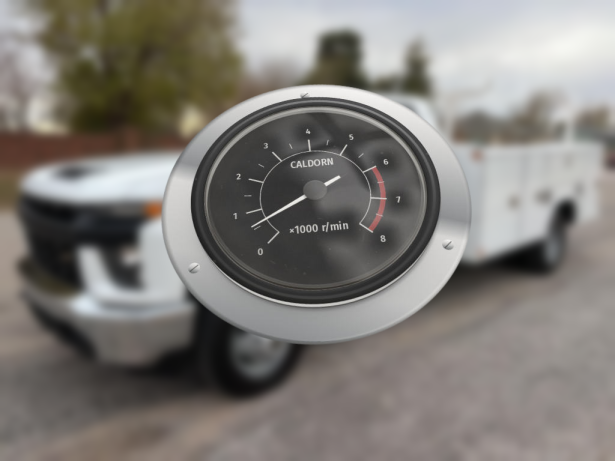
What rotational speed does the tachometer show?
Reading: 500 rpm
